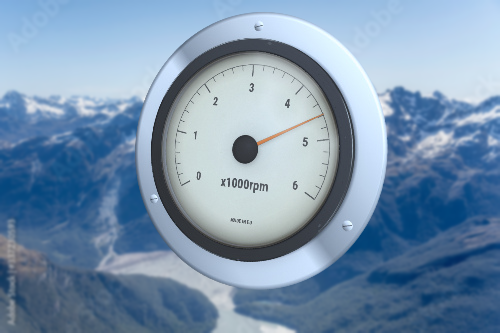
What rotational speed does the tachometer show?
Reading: 4600 rpm
